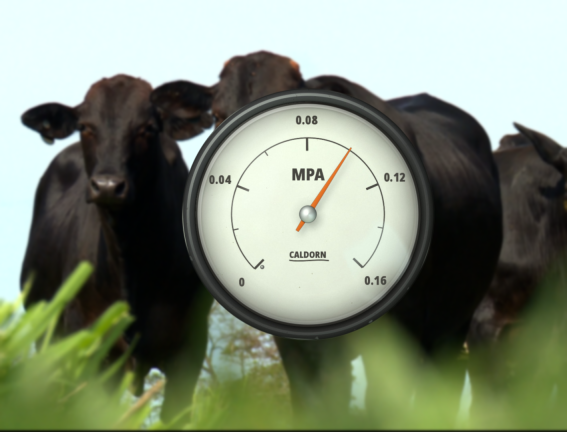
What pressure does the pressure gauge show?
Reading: 0.1 MPa
